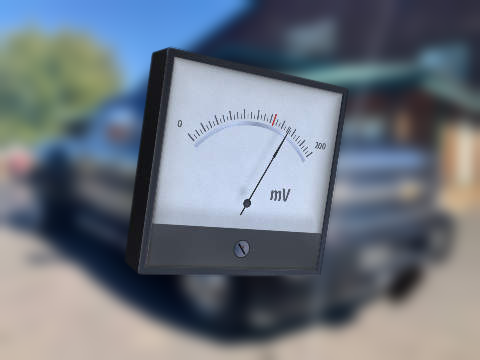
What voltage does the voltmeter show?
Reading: 150 mV
